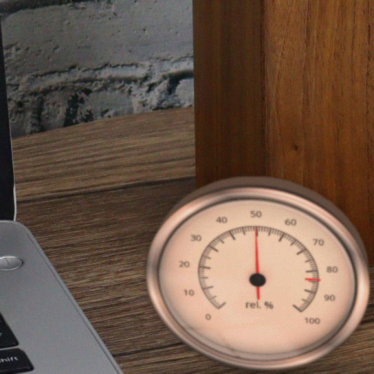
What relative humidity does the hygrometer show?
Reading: 50 %
